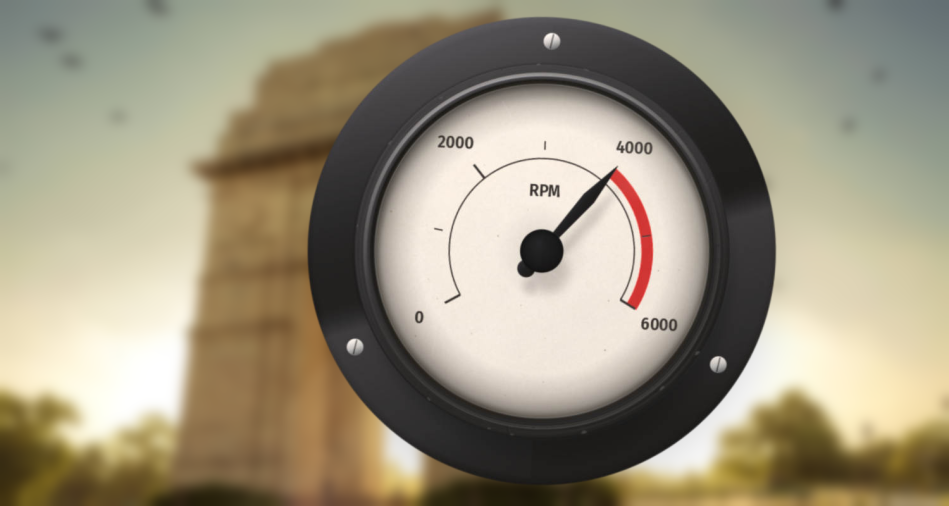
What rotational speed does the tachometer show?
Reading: 4000 rpm
